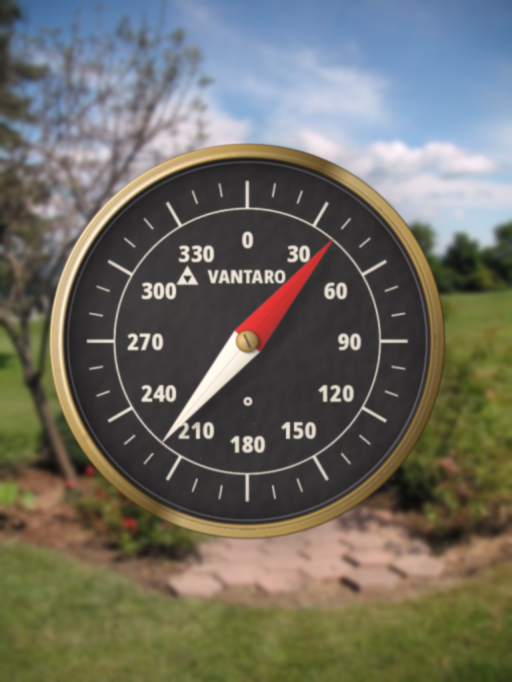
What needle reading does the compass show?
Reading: 40 °
